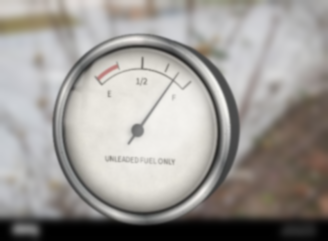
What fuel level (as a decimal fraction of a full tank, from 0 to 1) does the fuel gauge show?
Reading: 0.875
